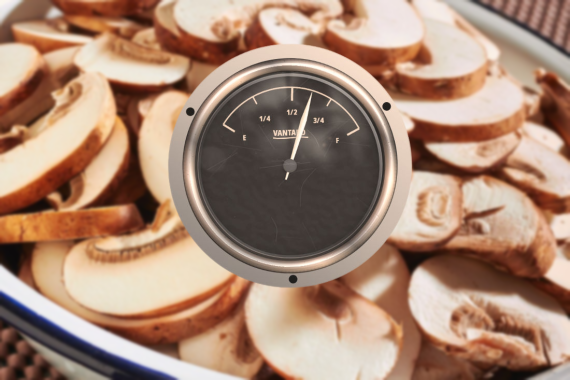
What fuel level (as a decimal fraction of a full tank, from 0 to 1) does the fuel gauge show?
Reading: 0.625
